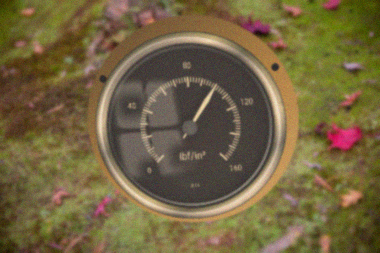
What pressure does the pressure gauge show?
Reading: 100 psi
